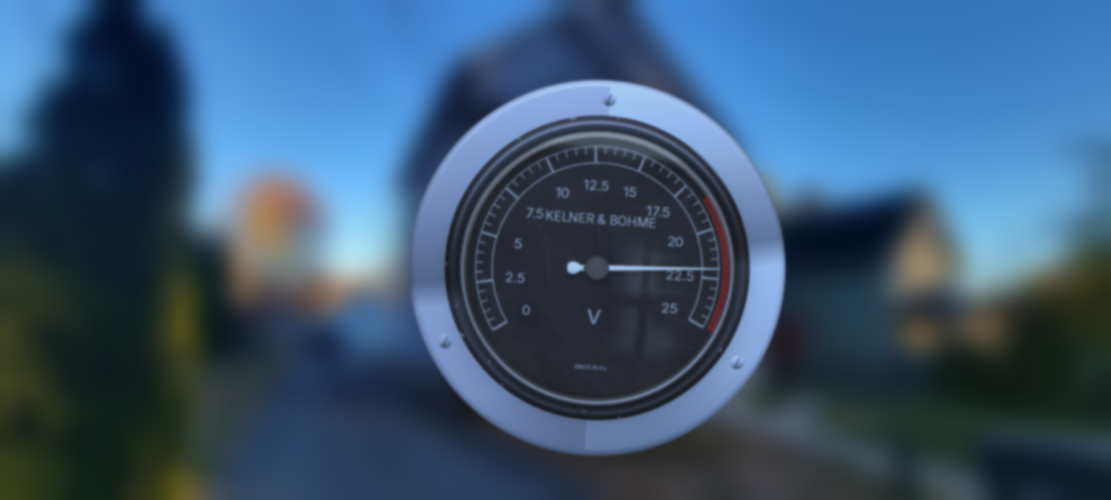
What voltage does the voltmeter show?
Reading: 22 V
